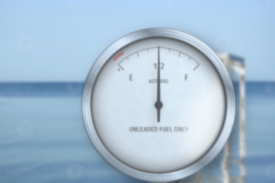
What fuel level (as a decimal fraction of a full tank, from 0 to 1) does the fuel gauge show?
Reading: 0.5
